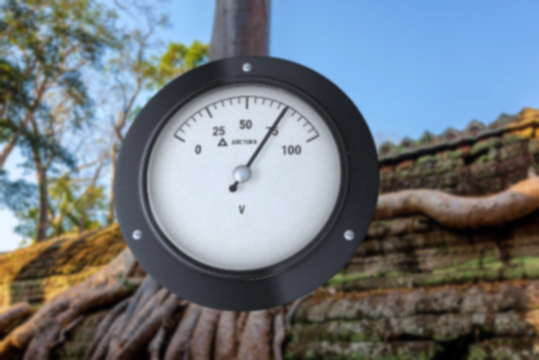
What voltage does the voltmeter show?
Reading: 75 V
